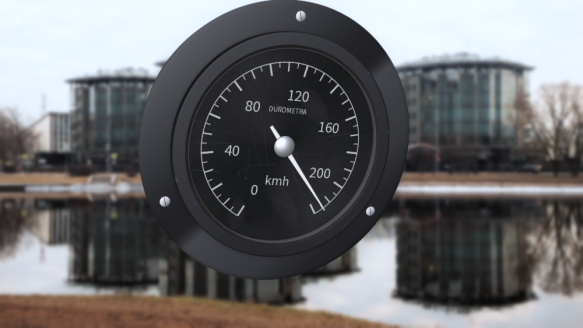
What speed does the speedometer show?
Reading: 215 km/h
